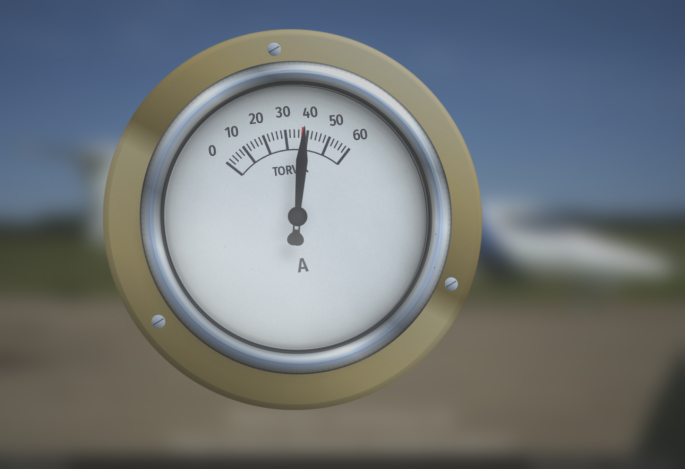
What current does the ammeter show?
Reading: 38 A
